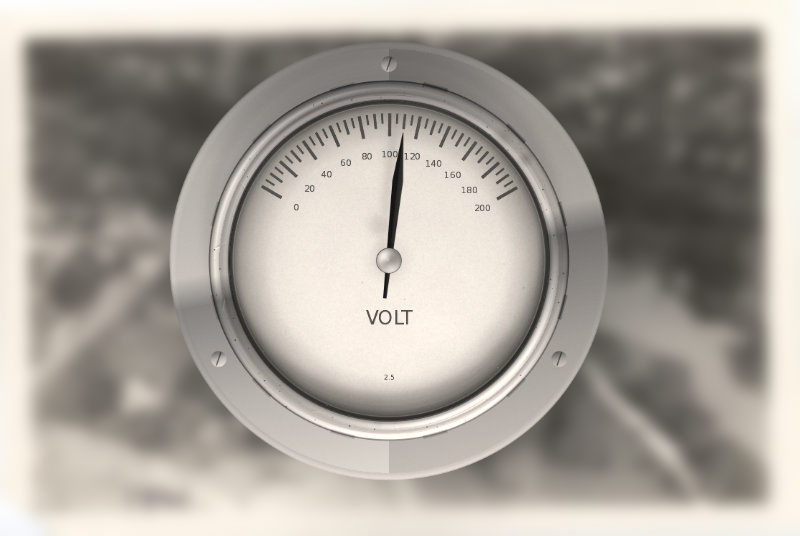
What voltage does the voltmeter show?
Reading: 110 V
